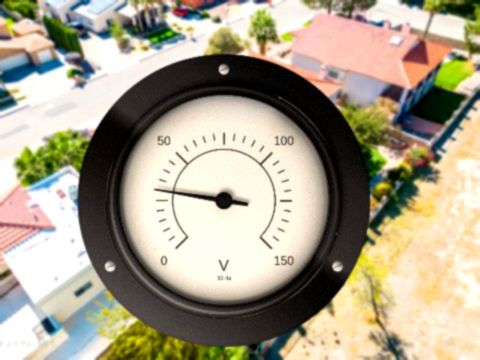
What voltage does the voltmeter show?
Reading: 30 V
